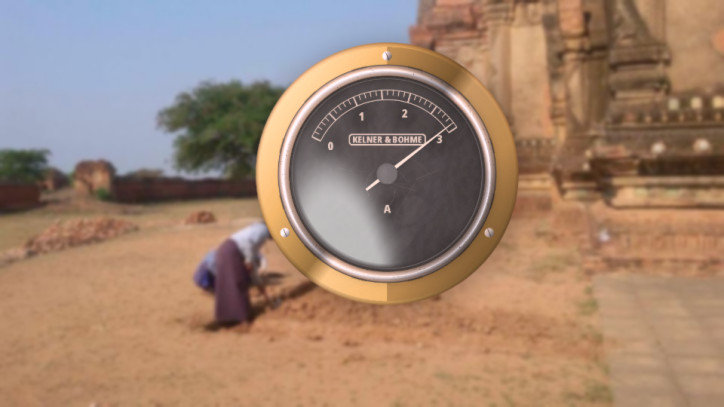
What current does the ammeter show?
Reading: 2.9 A
